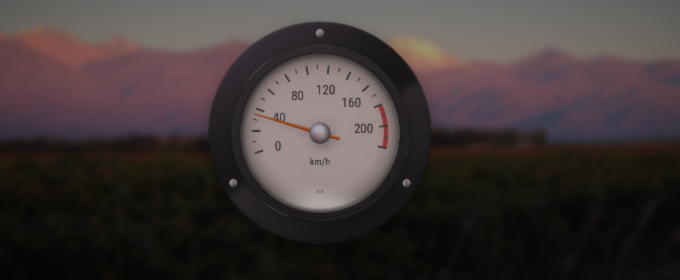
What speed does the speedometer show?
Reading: 35 km/h
